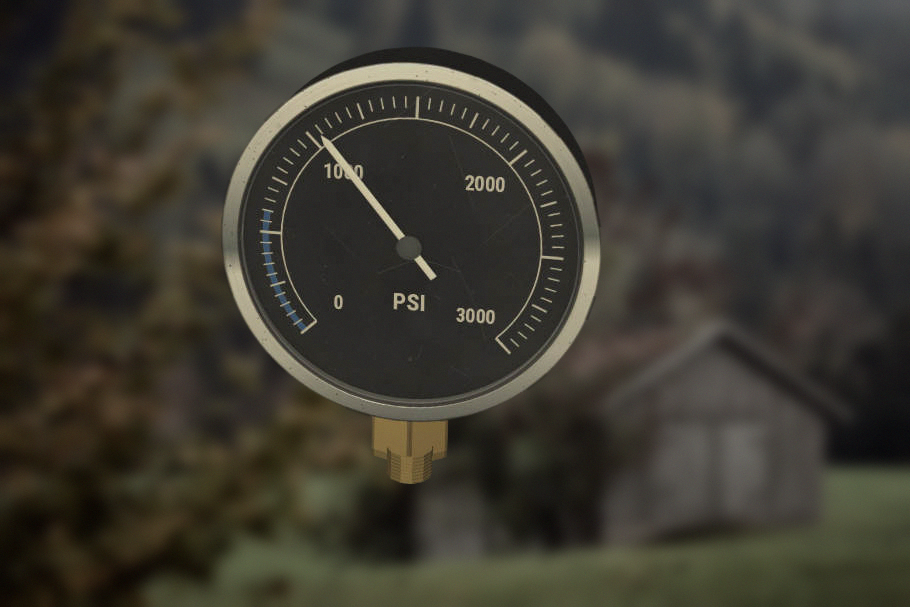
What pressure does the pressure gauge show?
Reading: 1050 psi
